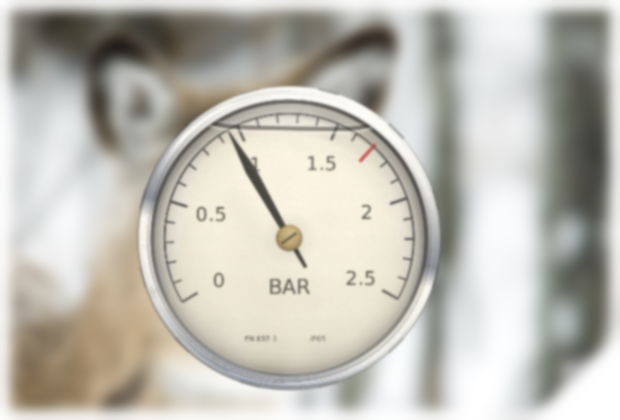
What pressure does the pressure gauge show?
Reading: 0.95 bar
